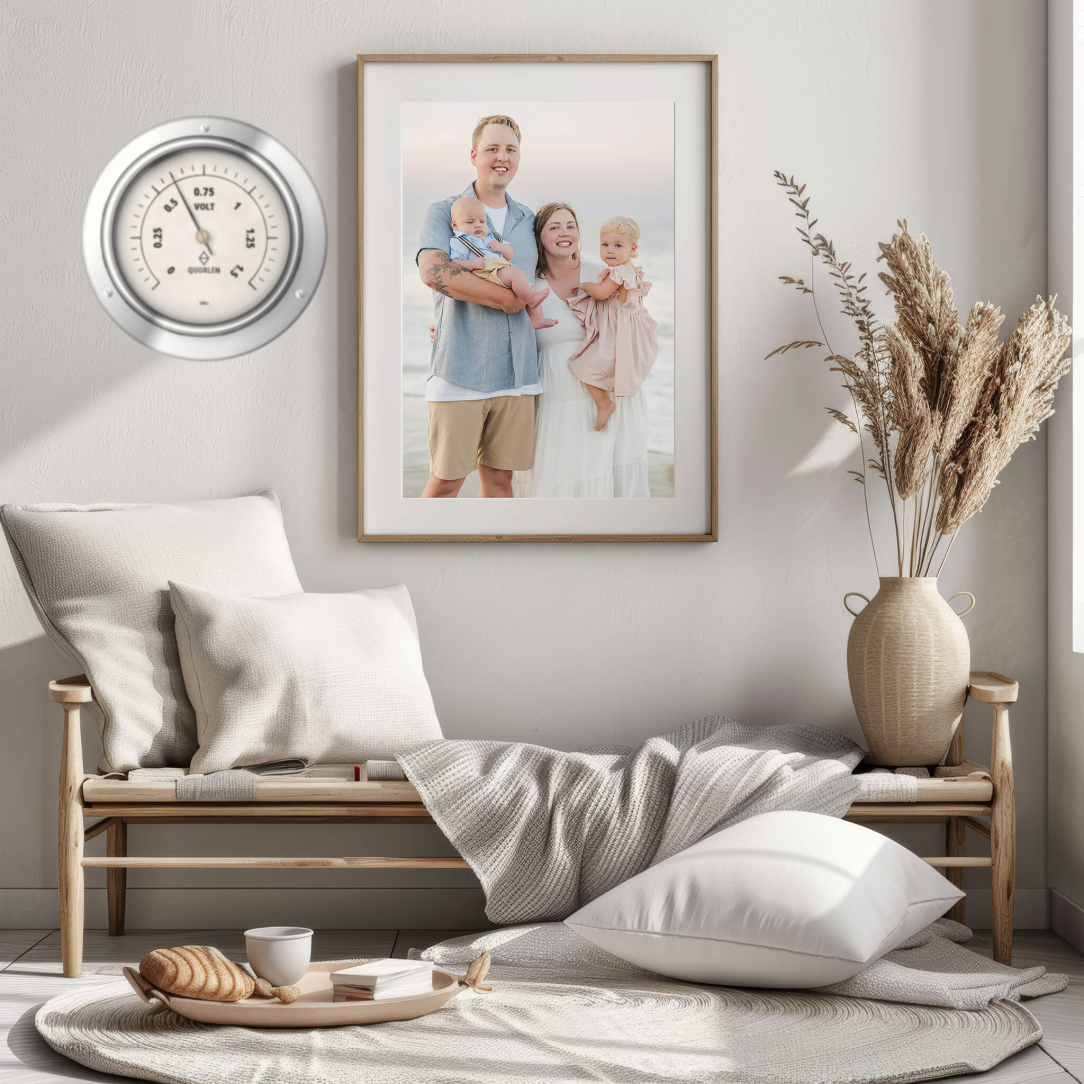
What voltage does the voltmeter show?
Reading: 0.6 V
